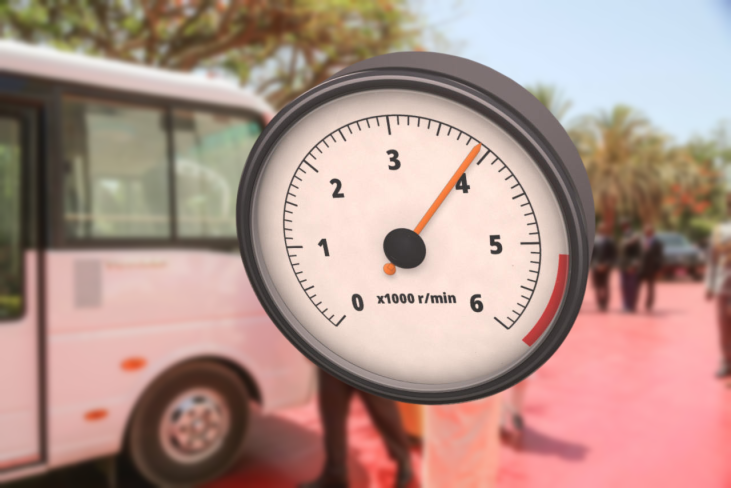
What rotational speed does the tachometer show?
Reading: 3900 rpm
